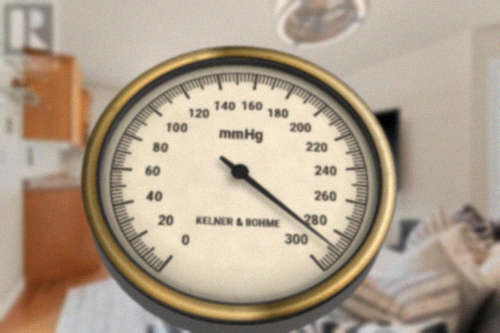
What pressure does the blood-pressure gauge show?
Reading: 290 mmHg
